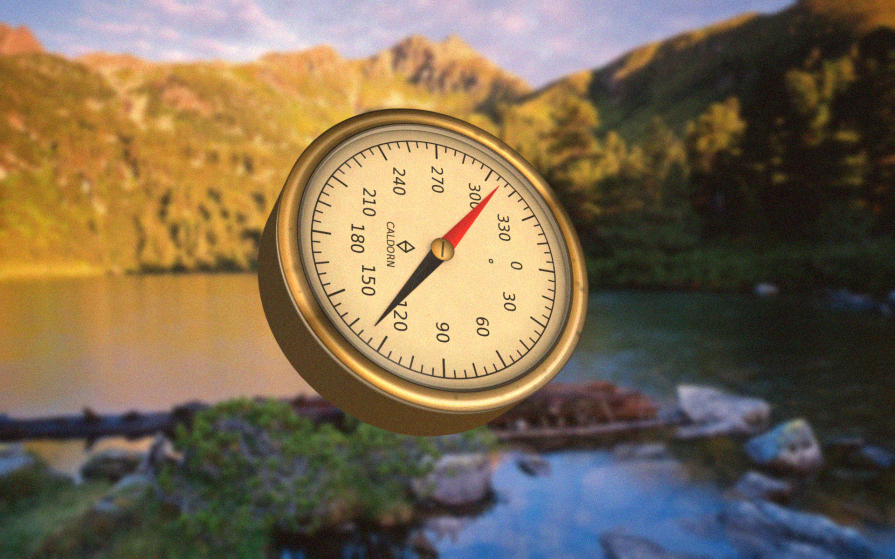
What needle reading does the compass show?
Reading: 307.5 °
